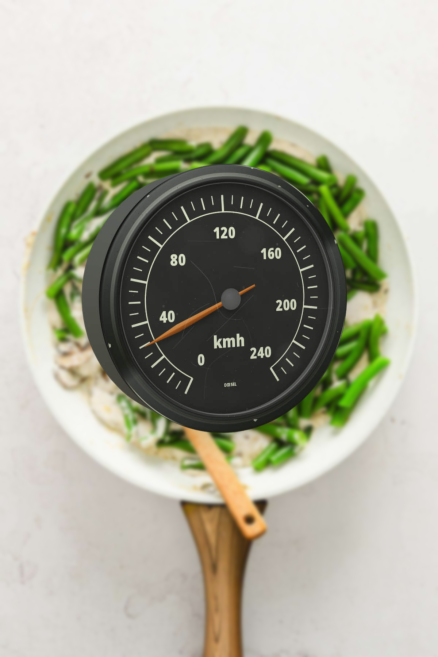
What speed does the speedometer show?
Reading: 30 km/h
